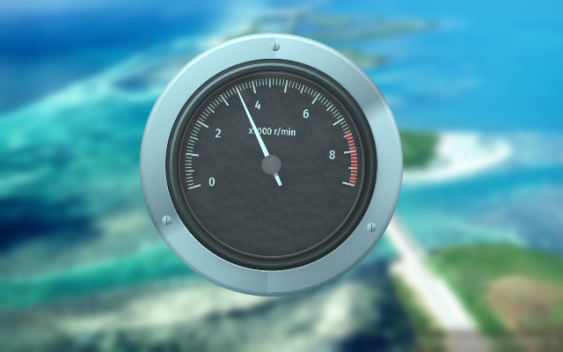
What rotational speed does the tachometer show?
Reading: 3500 rpm
